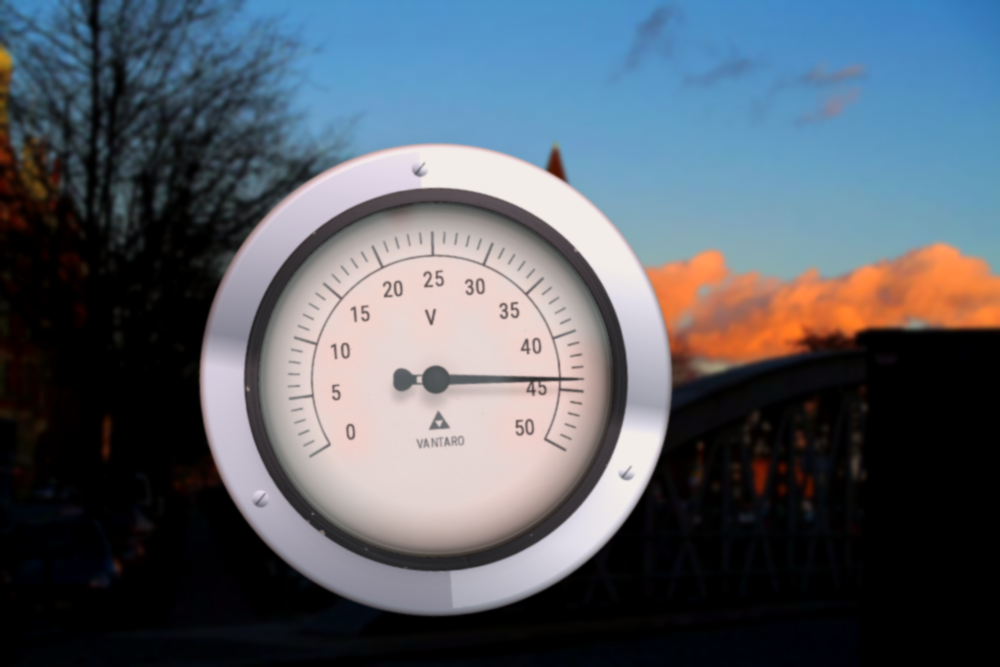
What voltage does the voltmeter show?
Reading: 44 V
